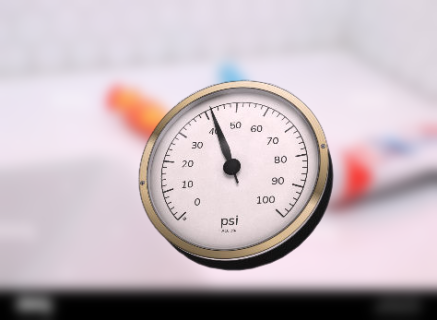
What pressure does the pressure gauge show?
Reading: 42 psi
